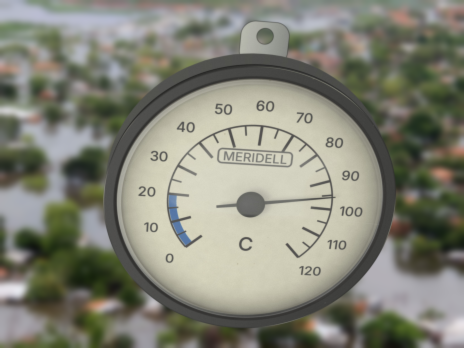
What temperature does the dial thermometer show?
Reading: 95 °C
